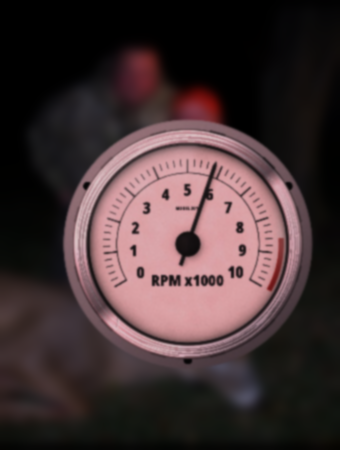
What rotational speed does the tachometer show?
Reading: 5800 rpm
